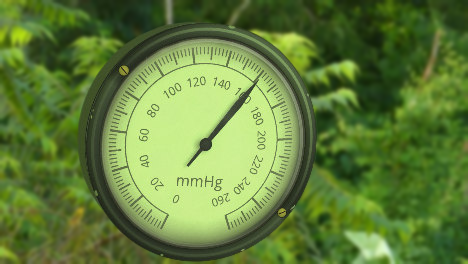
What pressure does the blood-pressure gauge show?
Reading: 160 mmHg
